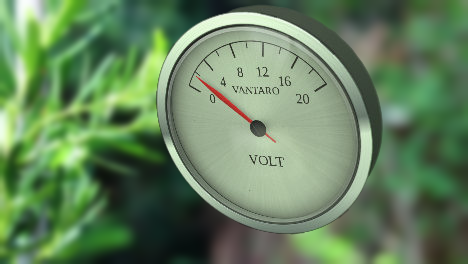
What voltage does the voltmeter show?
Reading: 2 V
